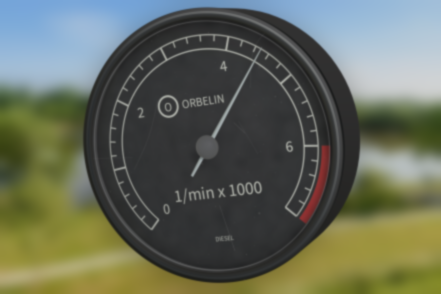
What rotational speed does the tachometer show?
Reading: 4500 rpm
